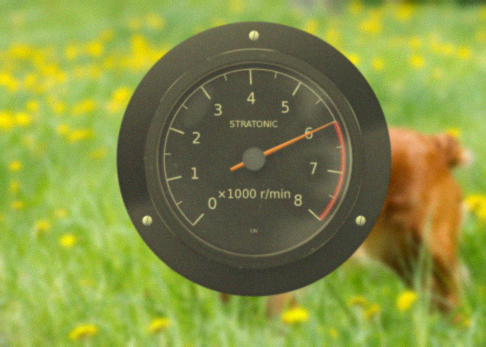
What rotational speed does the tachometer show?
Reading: 6000 rpm
